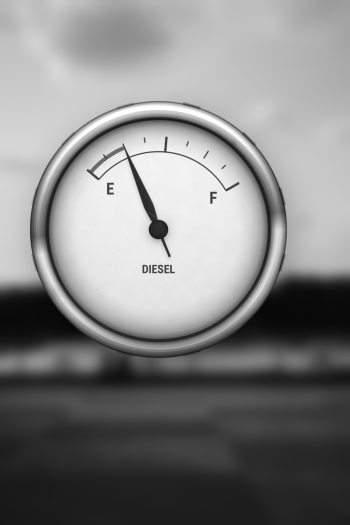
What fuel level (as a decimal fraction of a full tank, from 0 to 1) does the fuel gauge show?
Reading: 0.25
